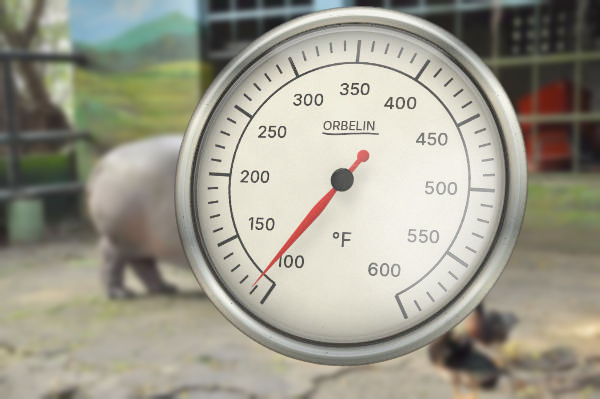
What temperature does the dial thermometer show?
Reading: 110 °F
